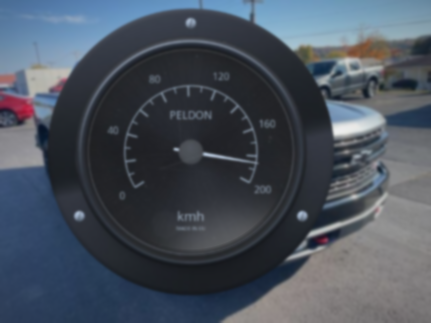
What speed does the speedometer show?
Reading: 185 km/h
